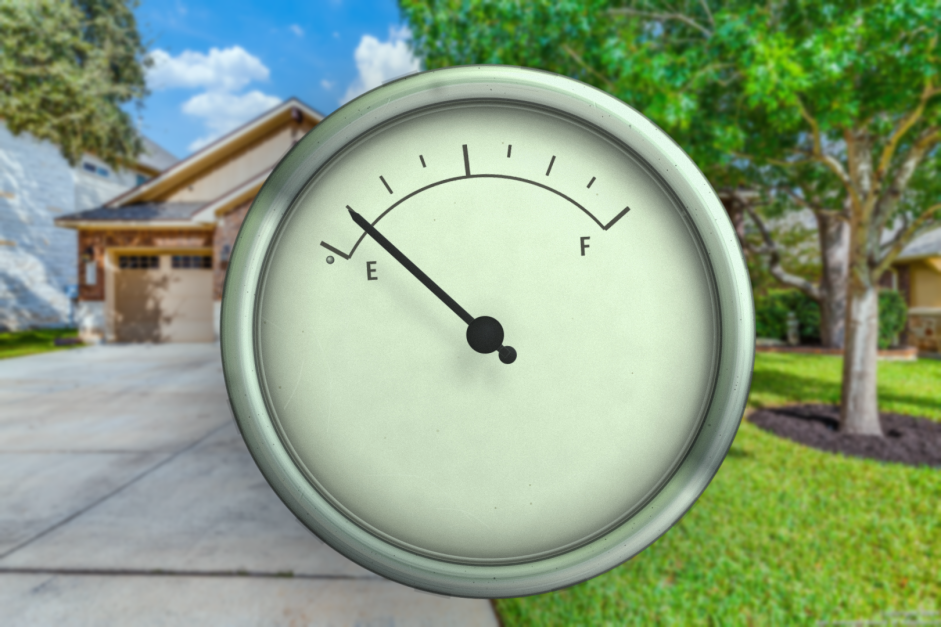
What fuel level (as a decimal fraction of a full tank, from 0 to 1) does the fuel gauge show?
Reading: 0.125
